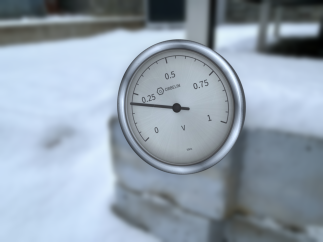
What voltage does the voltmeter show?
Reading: 0.2 V
